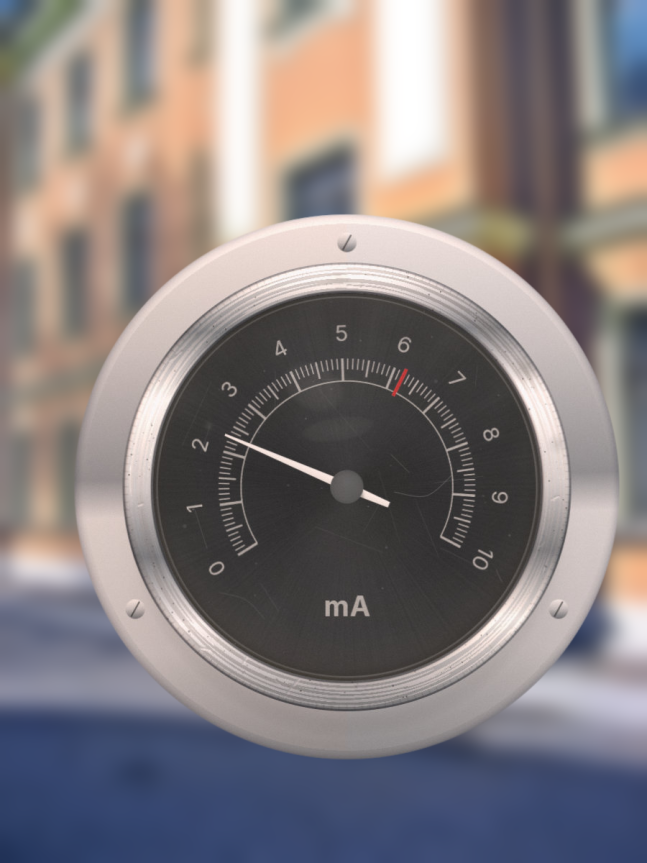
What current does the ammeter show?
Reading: 2.3 mA
